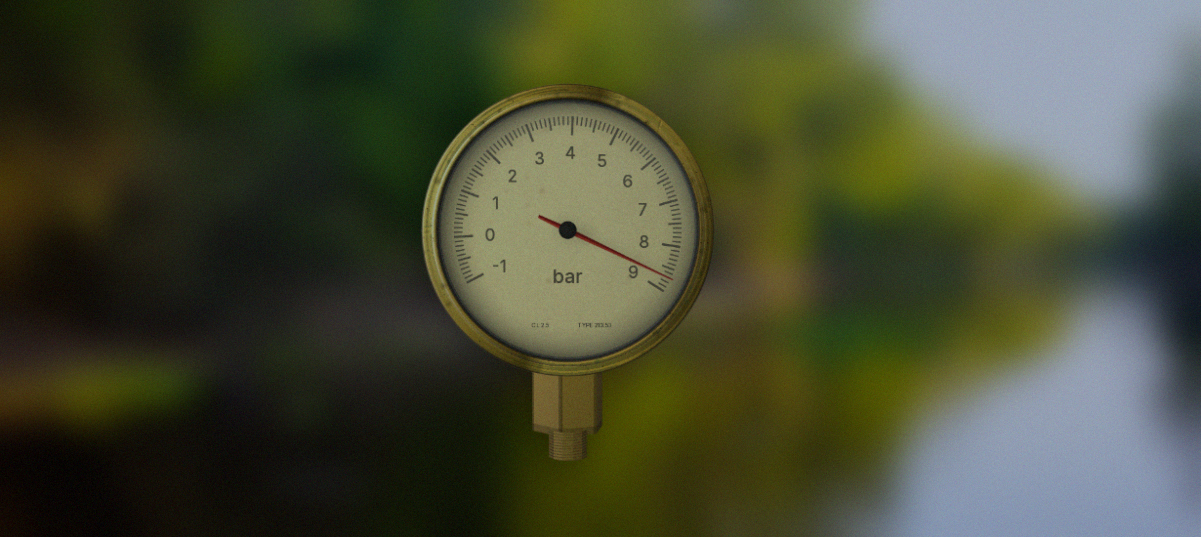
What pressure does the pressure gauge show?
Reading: 8.7 bar
